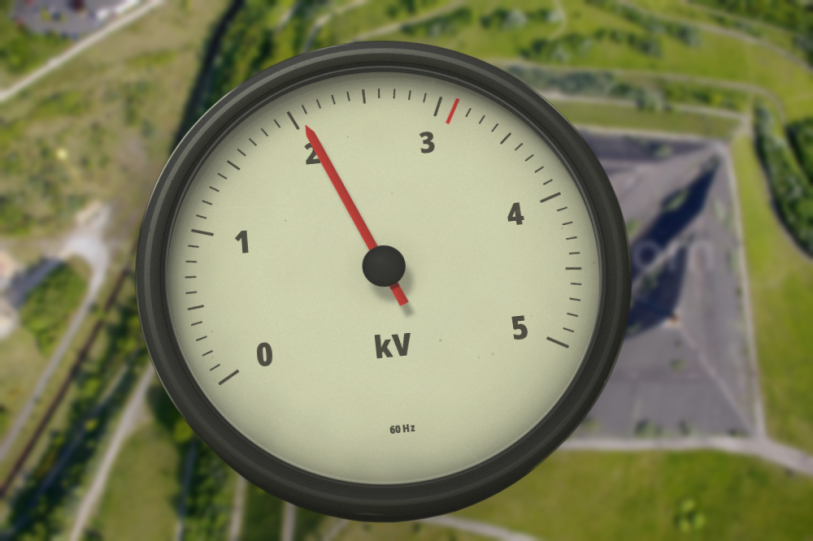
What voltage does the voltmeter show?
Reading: 2.05 kV
